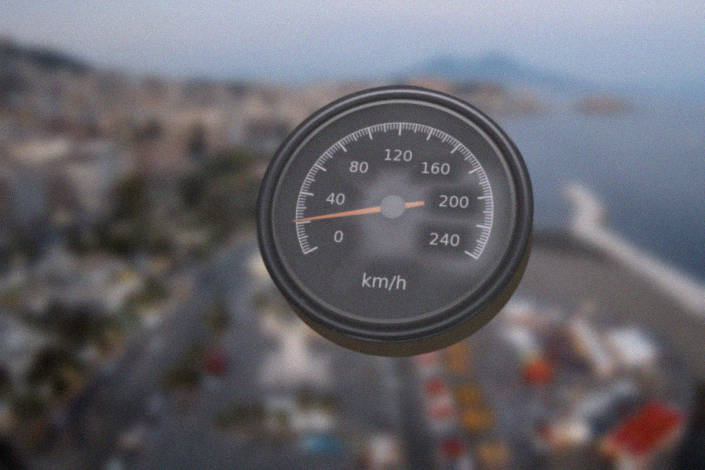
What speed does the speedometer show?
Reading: 20 km/h
